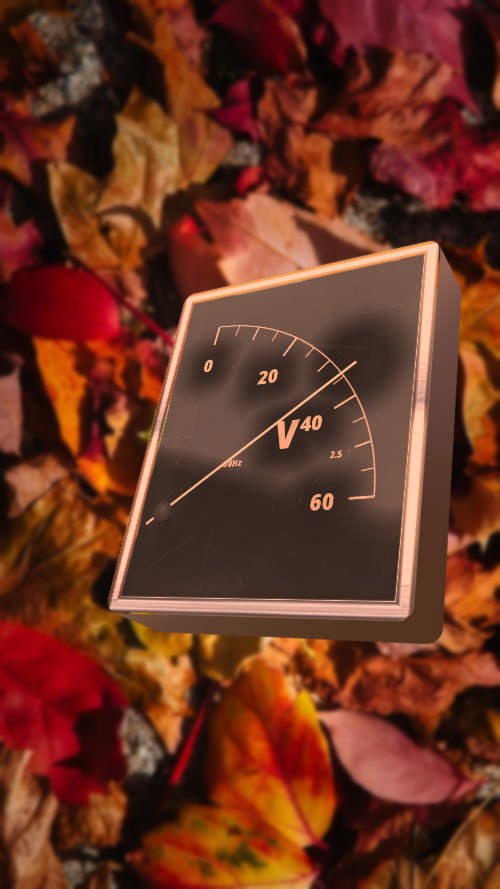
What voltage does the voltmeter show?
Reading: 35 V
